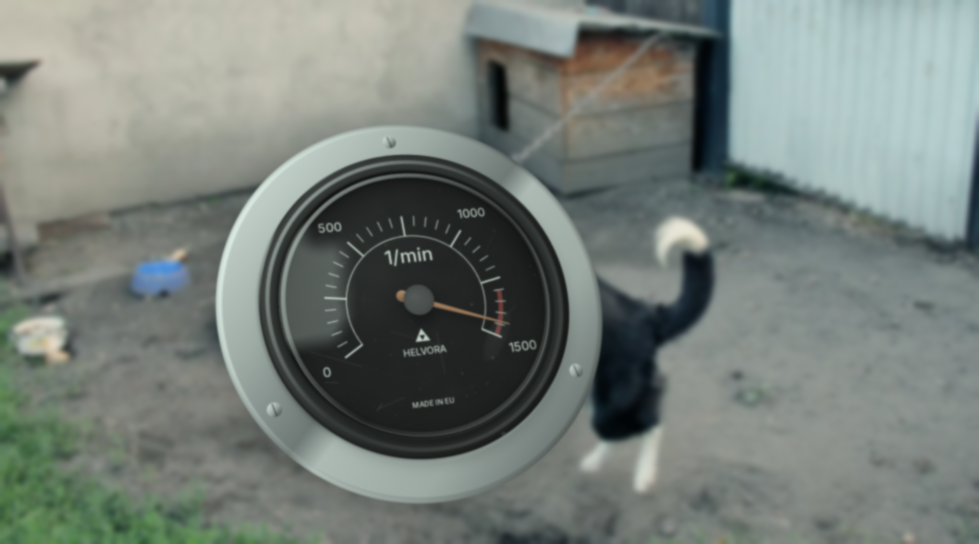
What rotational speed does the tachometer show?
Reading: 1450 rpm
